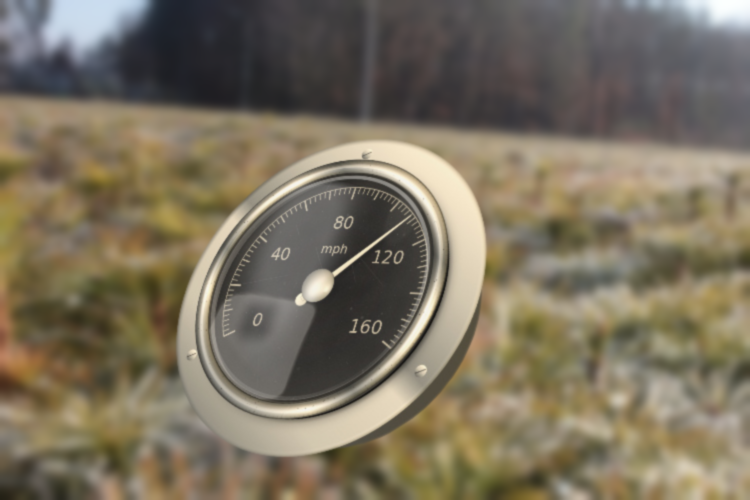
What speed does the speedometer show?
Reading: 110 mph
